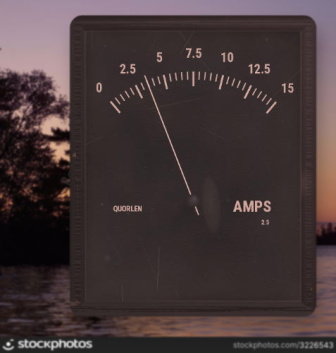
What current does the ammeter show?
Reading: 3.5 A
